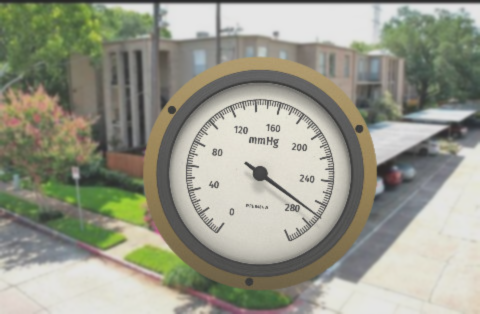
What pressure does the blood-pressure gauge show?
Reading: 270 mmHg
